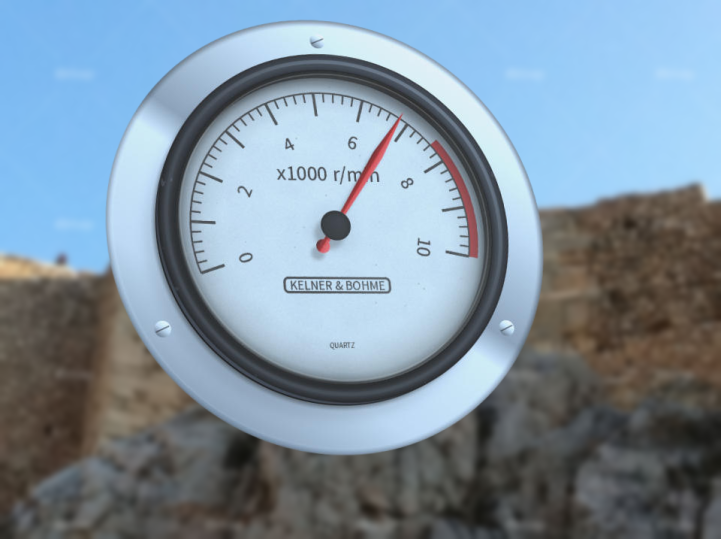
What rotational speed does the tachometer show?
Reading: 6800 rpm
